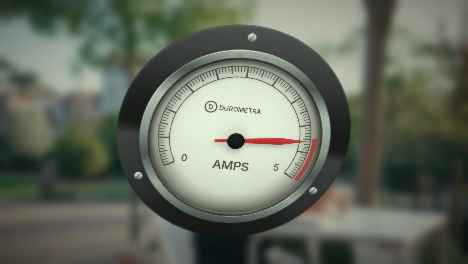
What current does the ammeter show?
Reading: 4.25 A
